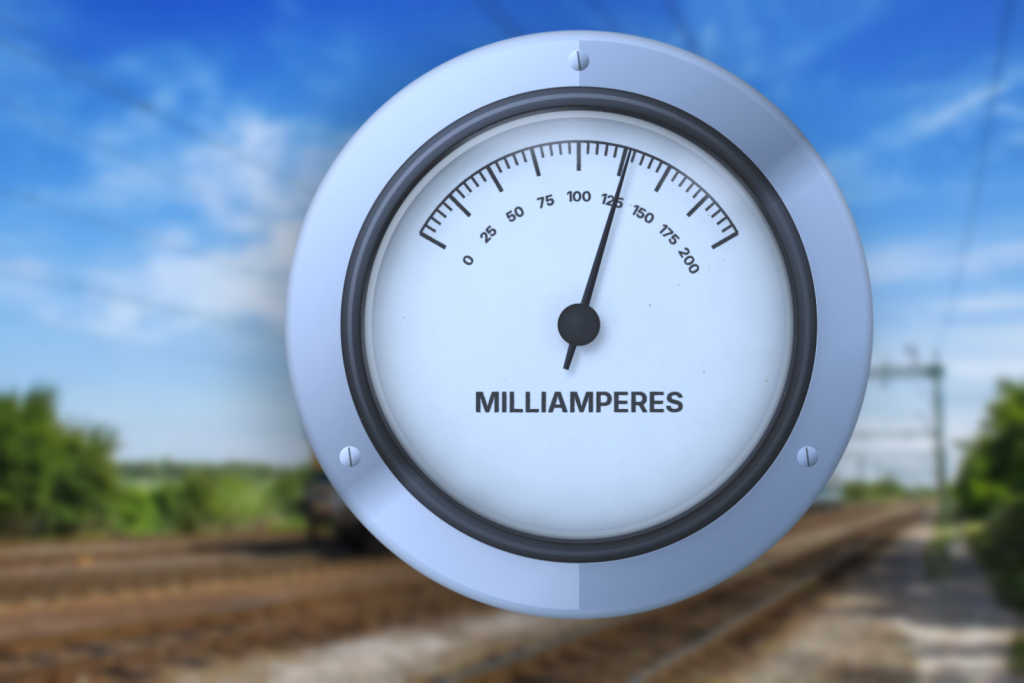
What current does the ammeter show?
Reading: 127.5 mA
